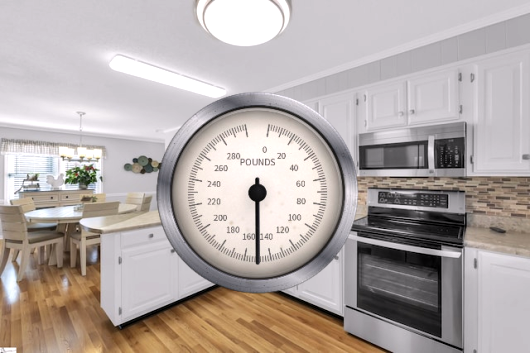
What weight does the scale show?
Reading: 150 lb
